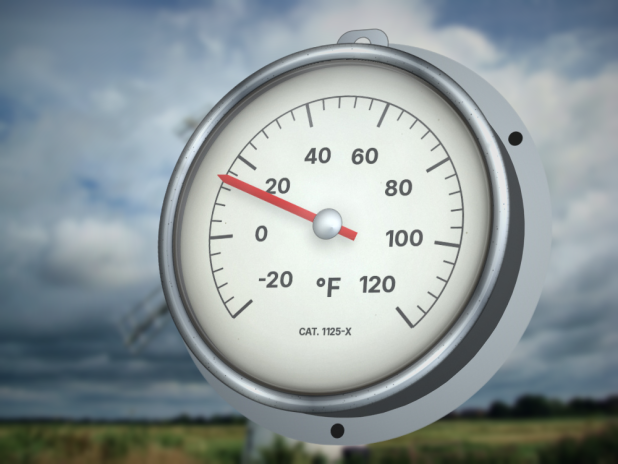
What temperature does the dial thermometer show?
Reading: 14 °F
